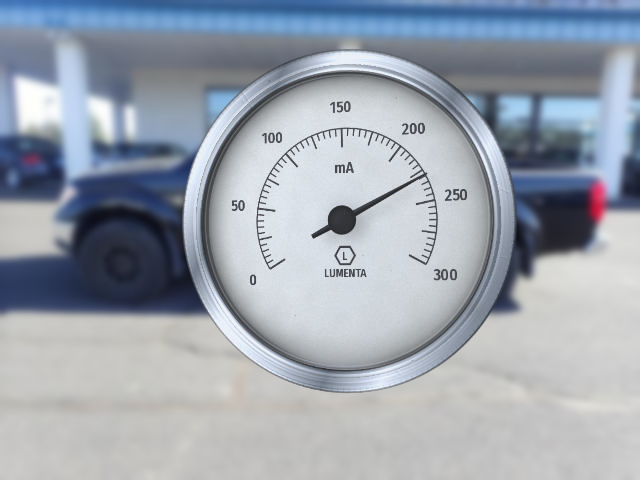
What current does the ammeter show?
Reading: 230 mA
